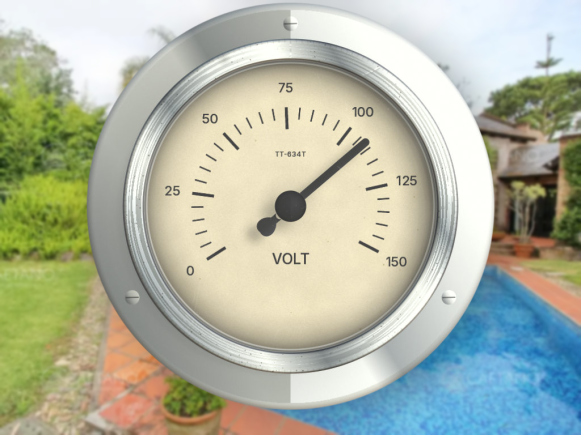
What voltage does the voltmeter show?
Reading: 107.5 V
